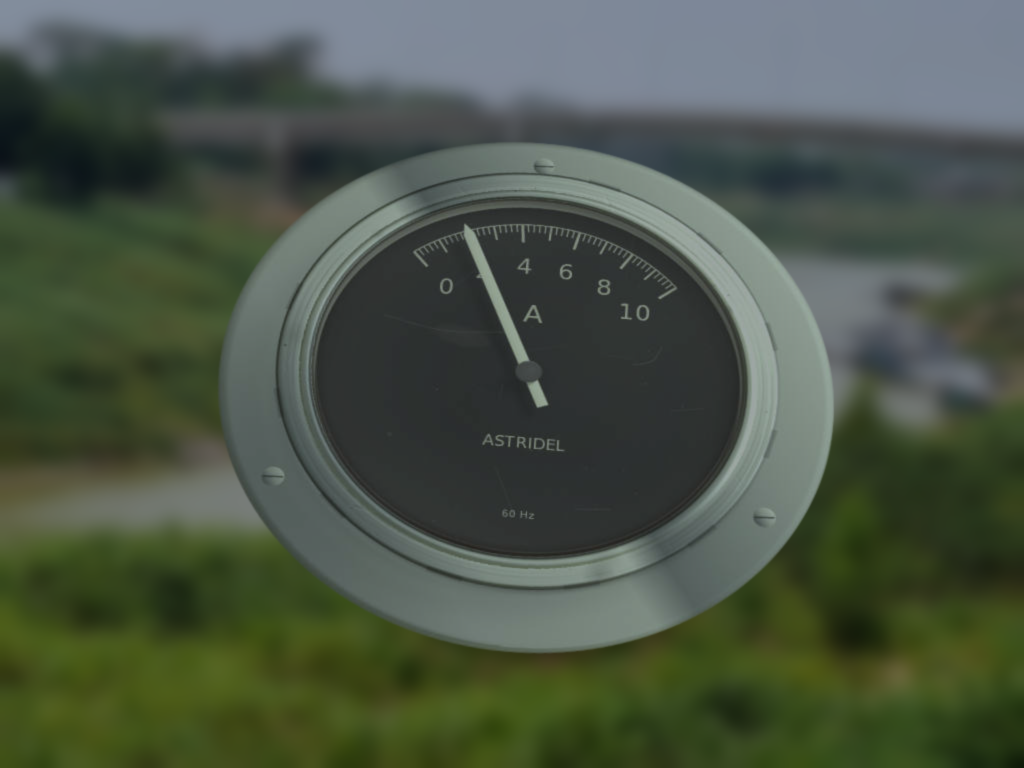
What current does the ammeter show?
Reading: 2 A
